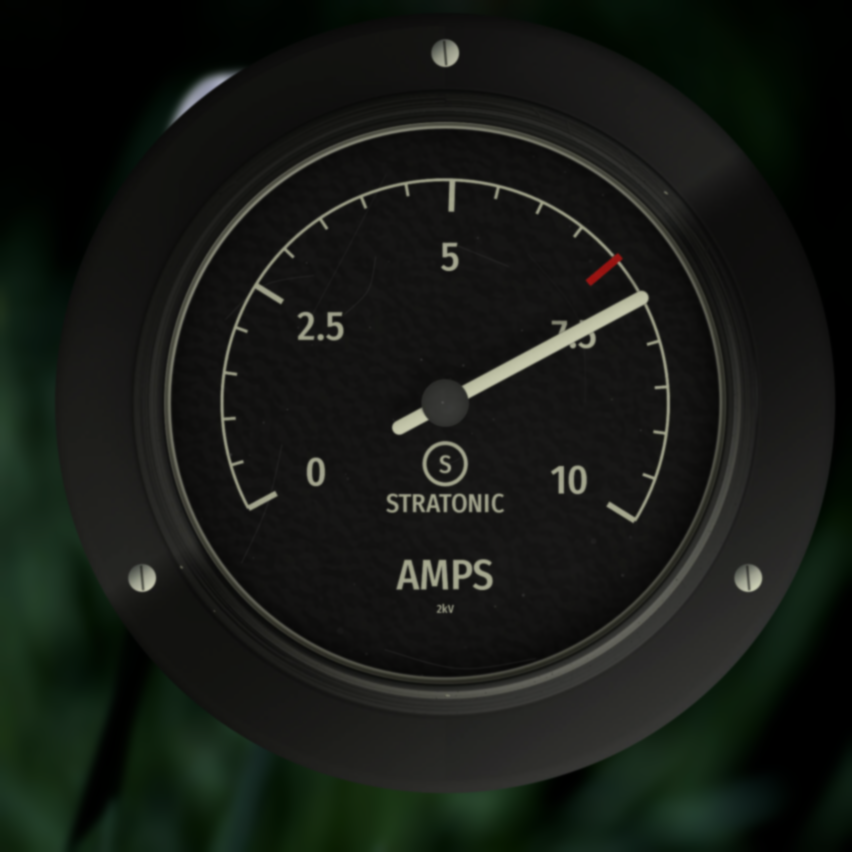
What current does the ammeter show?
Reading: 7.5 A
